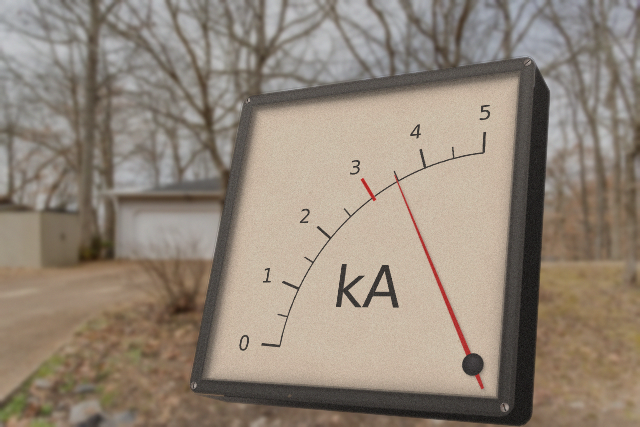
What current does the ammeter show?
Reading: 3.5 kA
